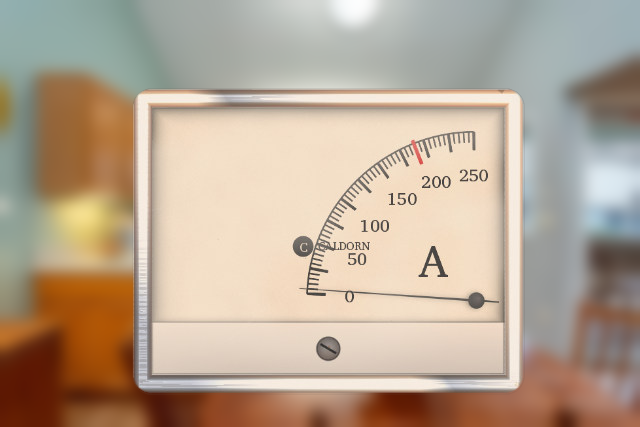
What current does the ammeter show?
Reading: 5 A
